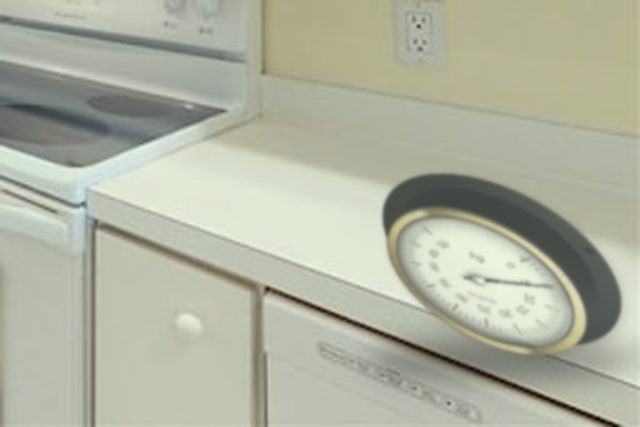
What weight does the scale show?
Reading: 5 kg
